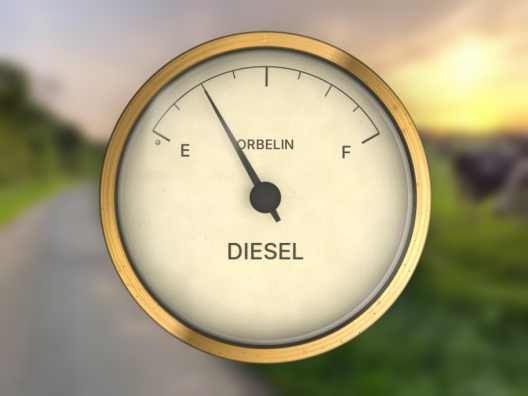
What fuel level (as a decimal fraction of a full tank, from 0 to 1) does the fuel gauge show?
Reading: 0.25
